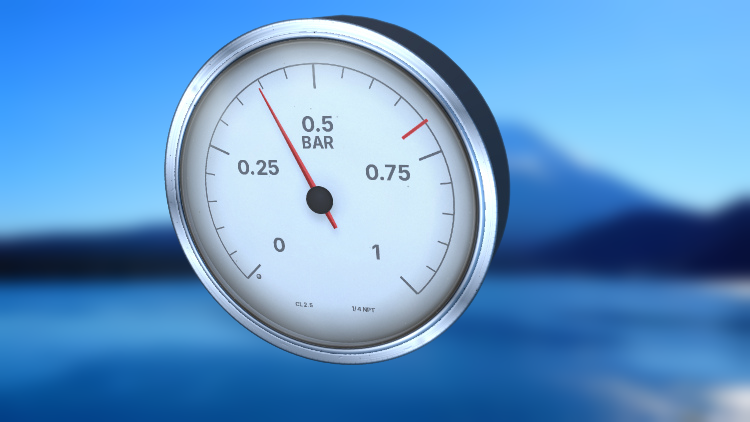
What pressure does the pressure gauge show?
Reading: 0.4 bar
